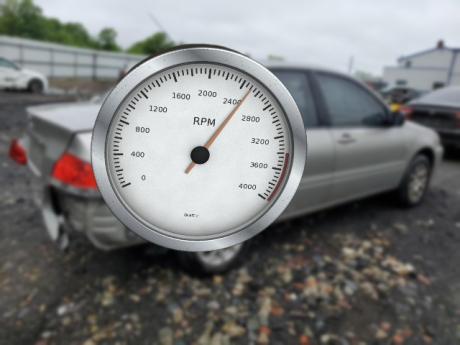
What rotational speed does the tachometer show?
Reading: 2500 rpm
